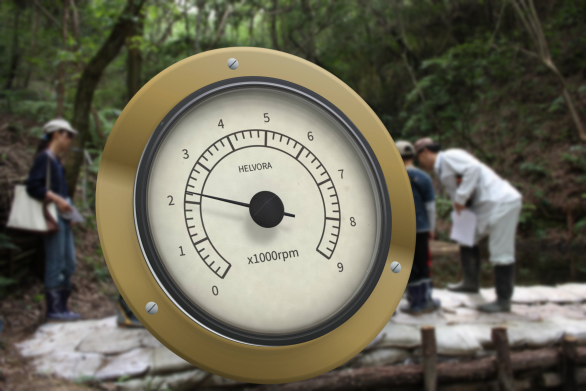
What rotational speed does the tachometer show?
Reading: 2200 rpm
